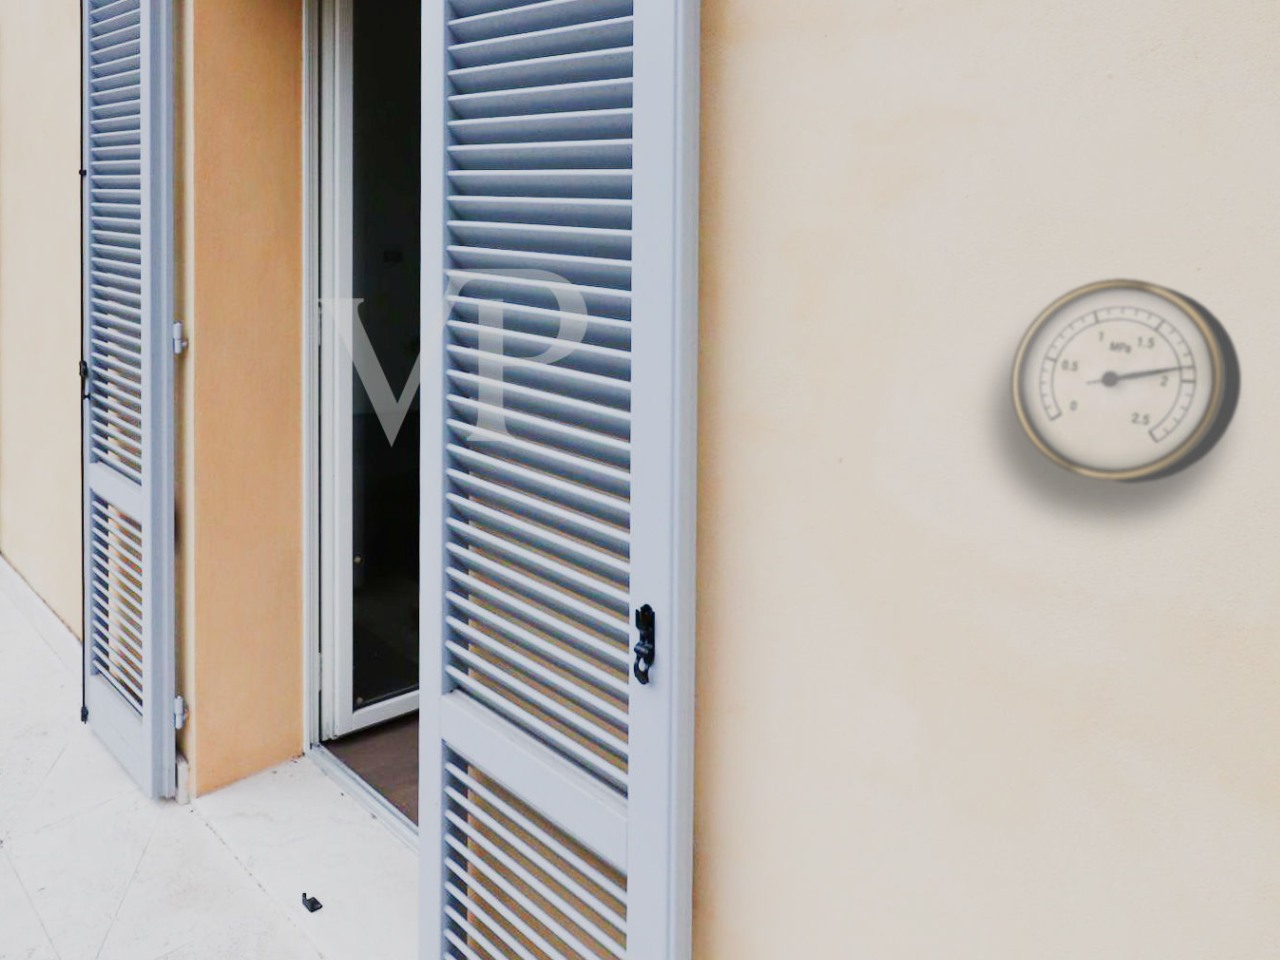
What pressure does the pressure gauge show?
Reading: 1.9 MPa
